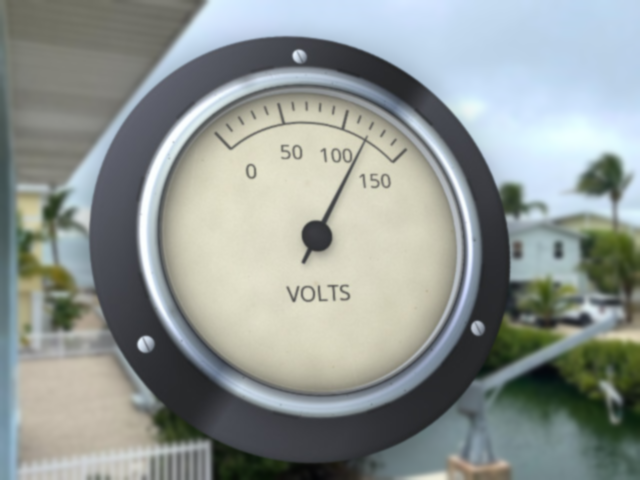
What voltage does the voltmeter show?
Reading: 120 V
